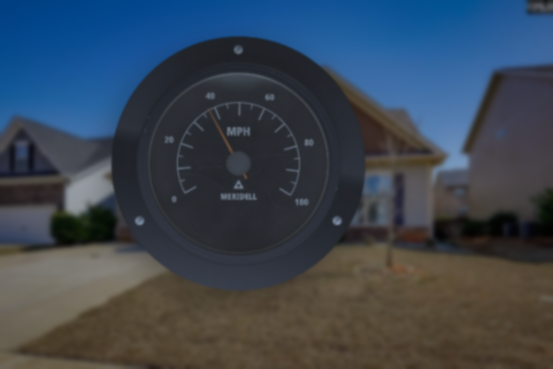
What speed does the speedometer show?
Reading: 37.5 mph
